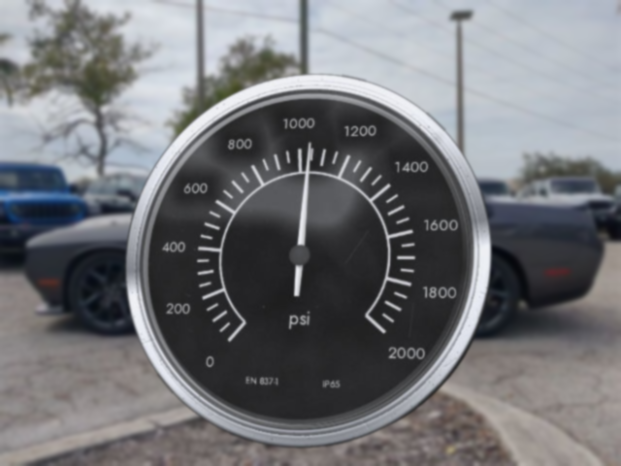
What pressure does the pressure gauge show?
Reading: 1050 psi
